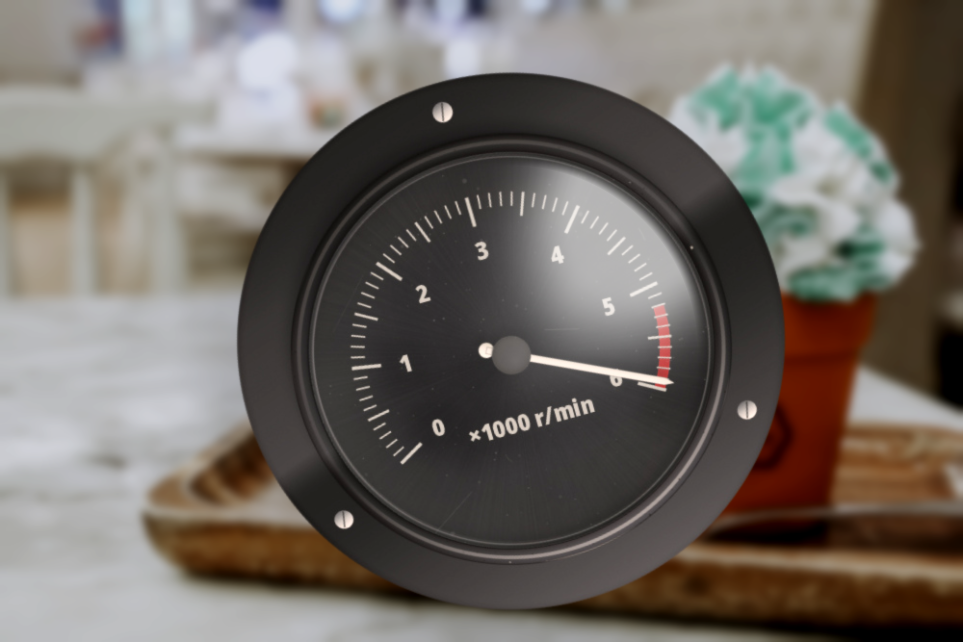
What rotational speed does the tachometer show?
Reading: 5900 rpm
